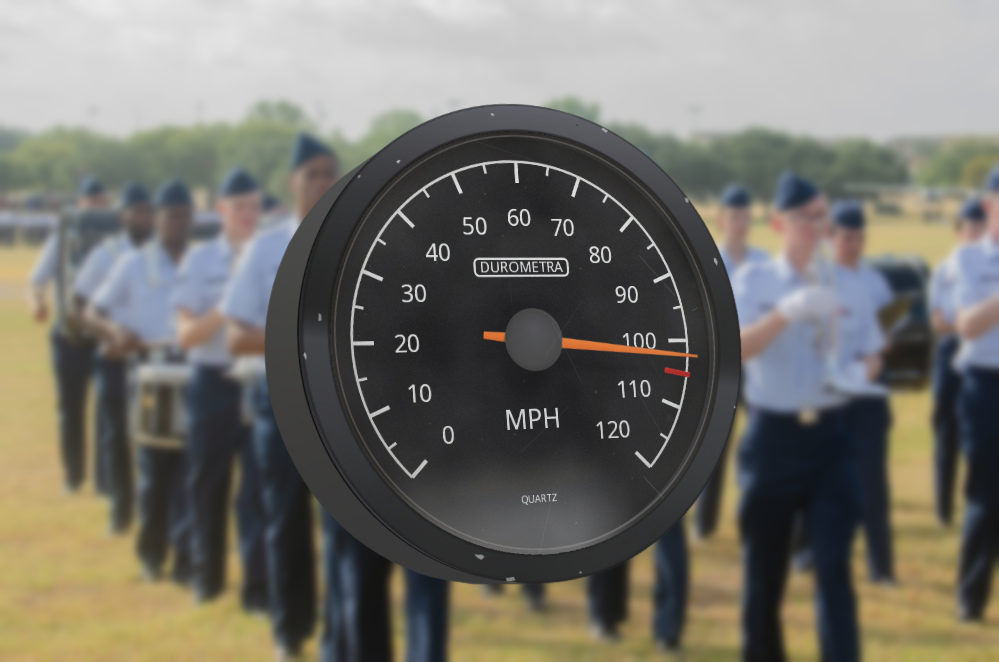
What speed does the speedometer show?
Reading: 102.5 mph
